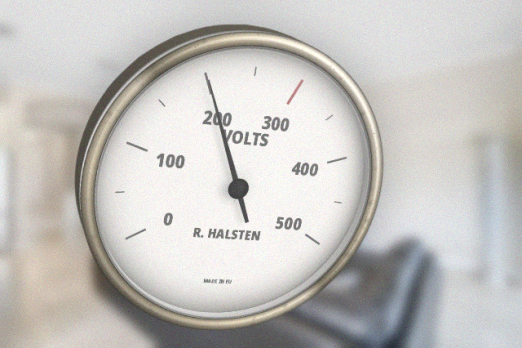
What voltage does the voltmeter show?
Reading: 200 V
